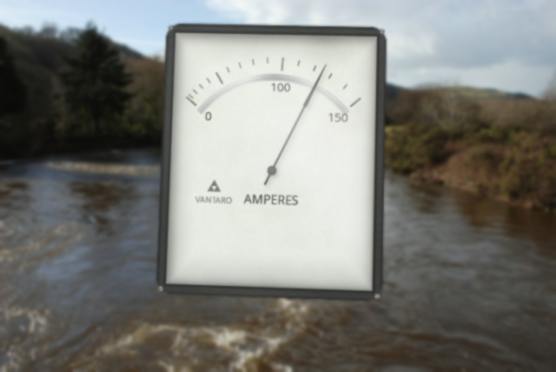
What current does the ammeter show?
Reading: 125 A
